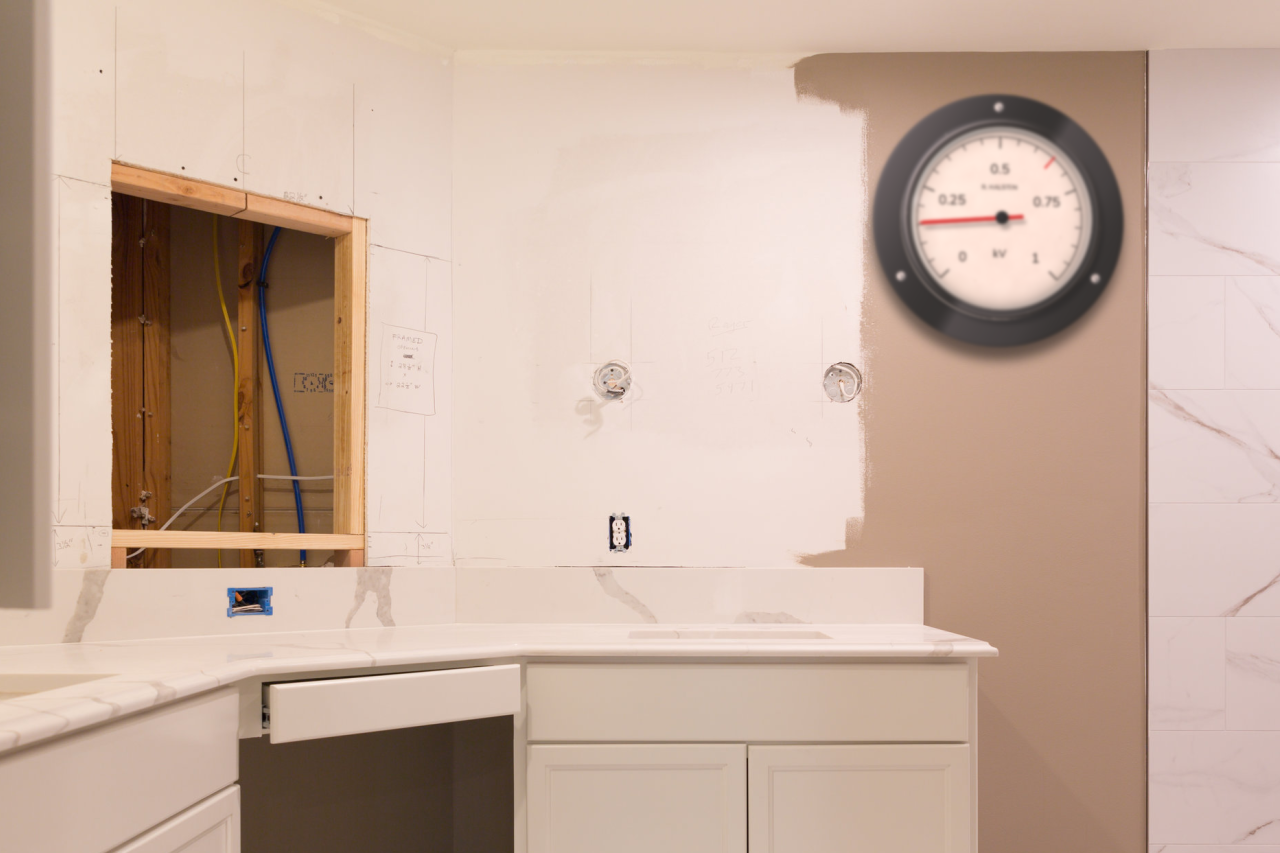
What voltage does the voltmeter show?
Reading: 0.15 kV
